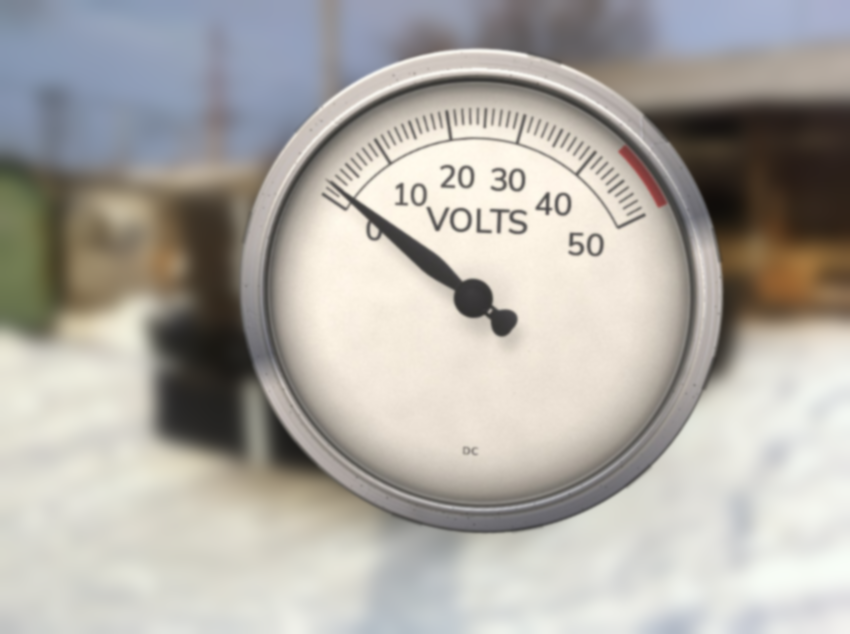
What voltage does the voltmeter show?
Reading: 2 V
